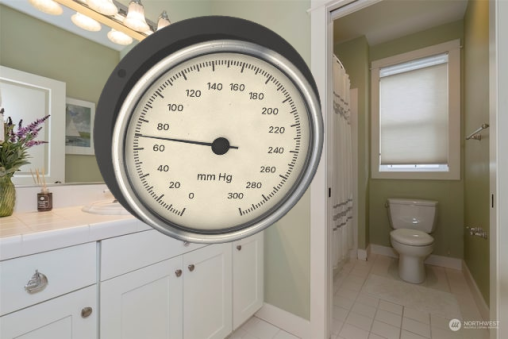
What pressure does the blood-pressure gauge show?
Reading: 70 mmHg
